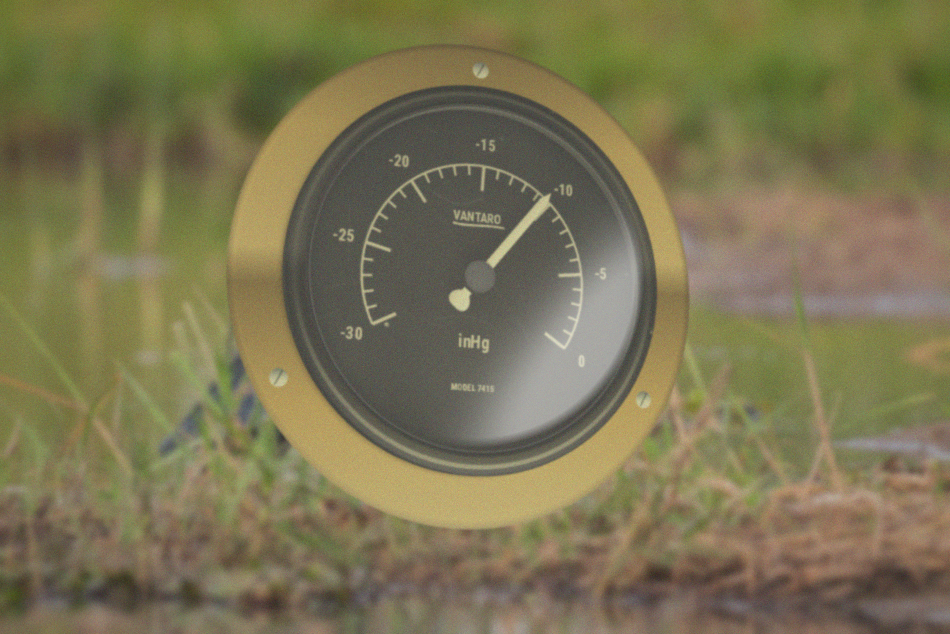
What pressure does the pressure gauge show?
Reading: -10.5 inHg
